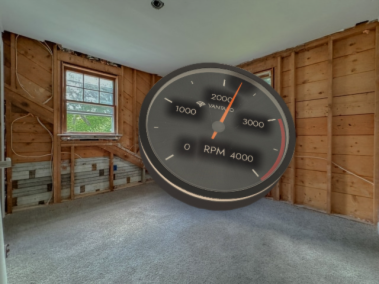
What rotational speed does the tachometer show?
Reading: 2250 rpm
